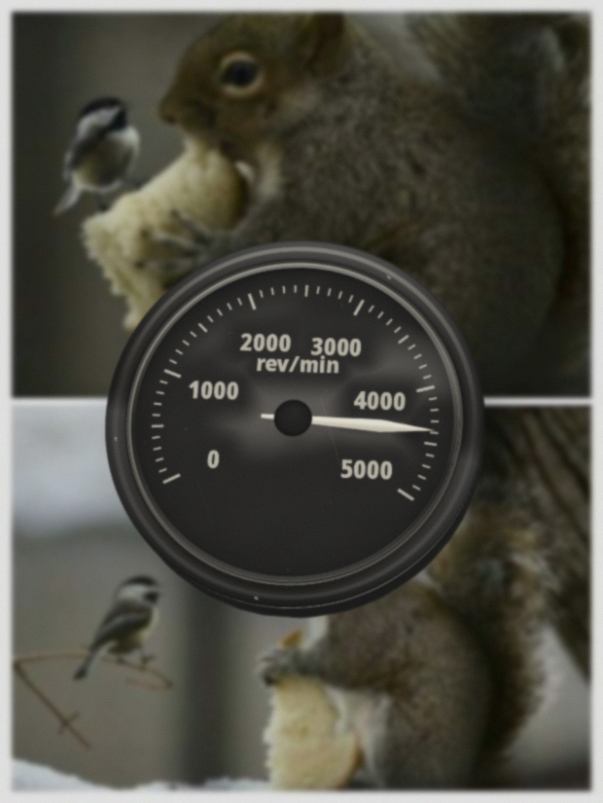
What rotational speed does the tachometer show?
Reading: 4400 rpm
